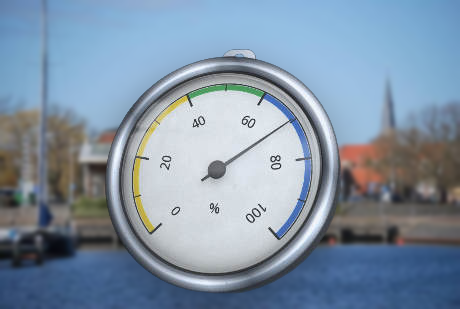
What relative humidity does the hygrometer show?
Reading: 70 %
